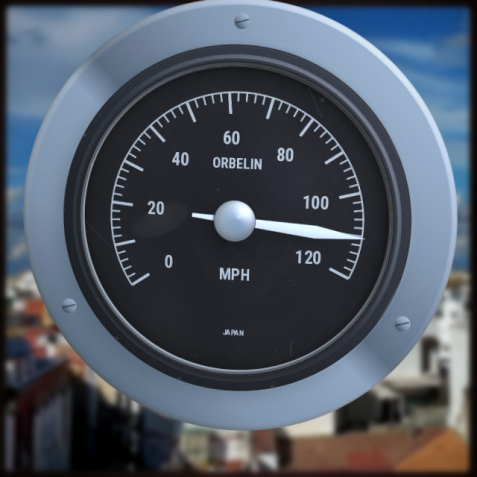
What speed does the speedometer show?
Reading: 110 mph
